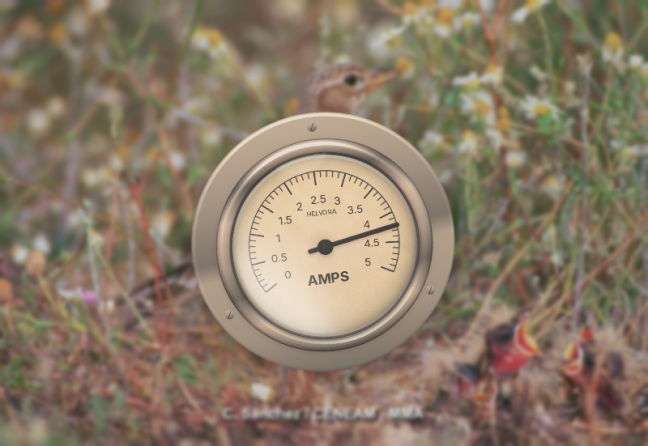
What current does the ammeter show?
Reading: 4.2 A
